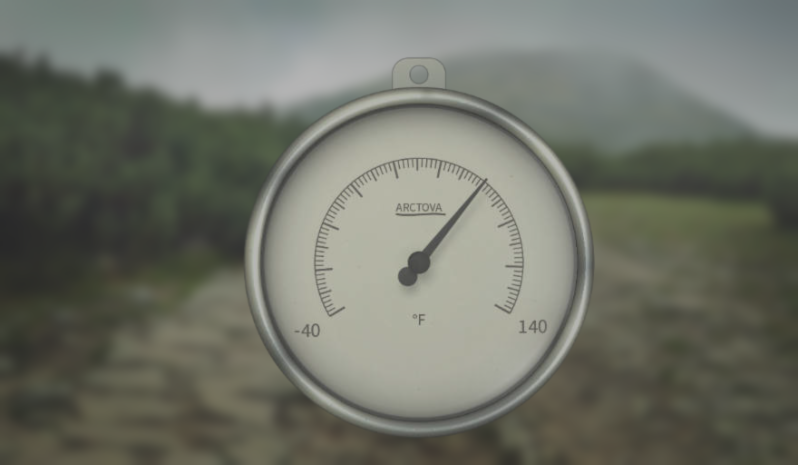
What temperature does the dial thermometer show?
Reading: 80 °F
